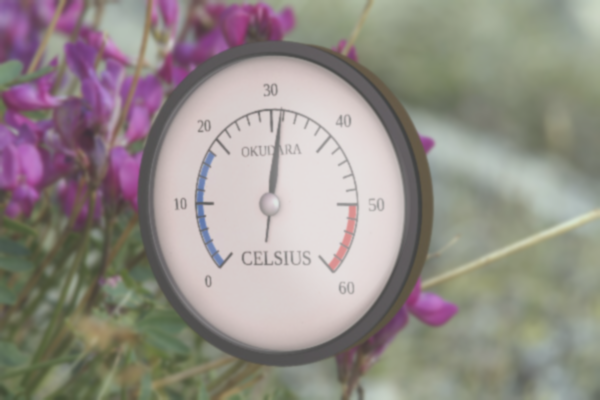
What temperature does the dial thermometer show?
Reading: 32 °C
